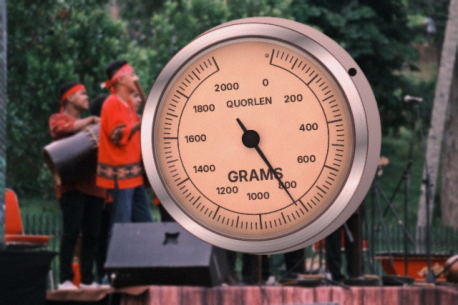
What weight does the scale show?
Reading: 820 g
